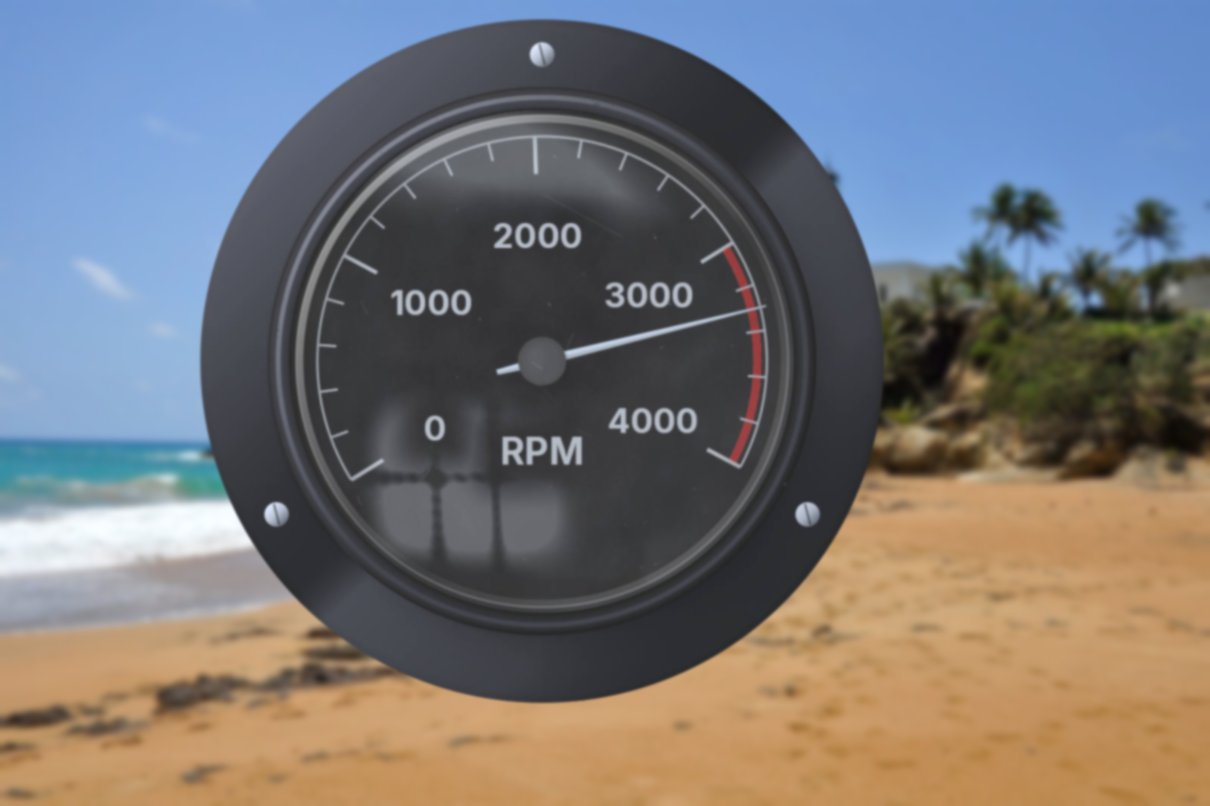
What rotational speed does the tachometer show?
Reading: 3300 rpm
